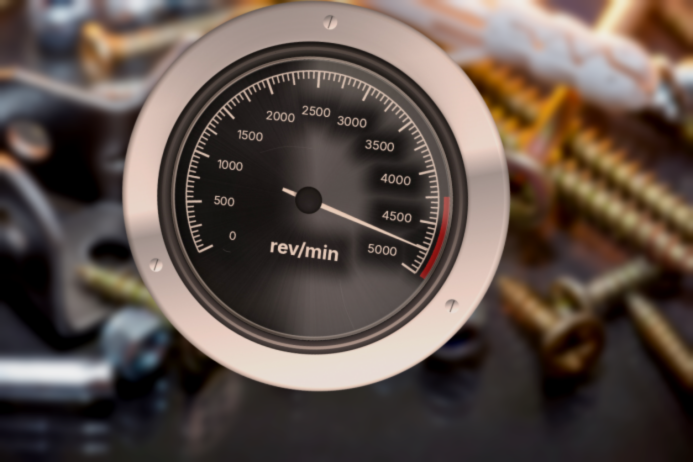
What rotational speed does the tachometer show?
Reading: 4750 rpm
